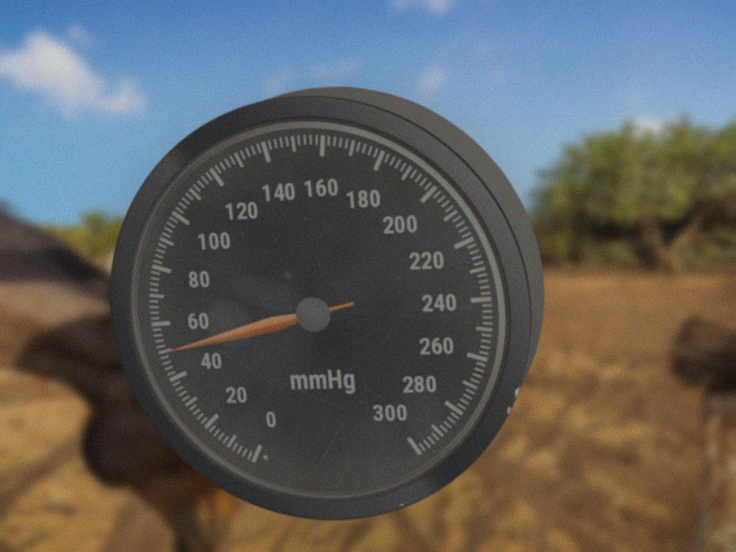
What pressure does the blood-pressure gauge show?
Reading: 50 mmHg
